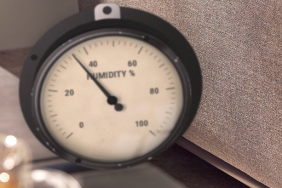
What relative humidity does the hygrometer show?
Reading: 36 %
